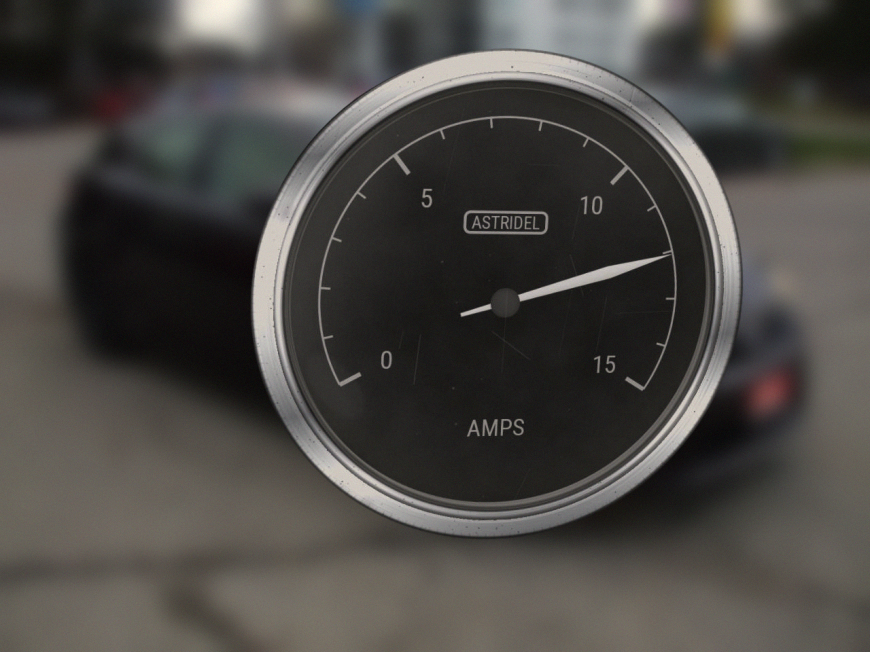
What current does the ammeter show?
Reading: 12 A
